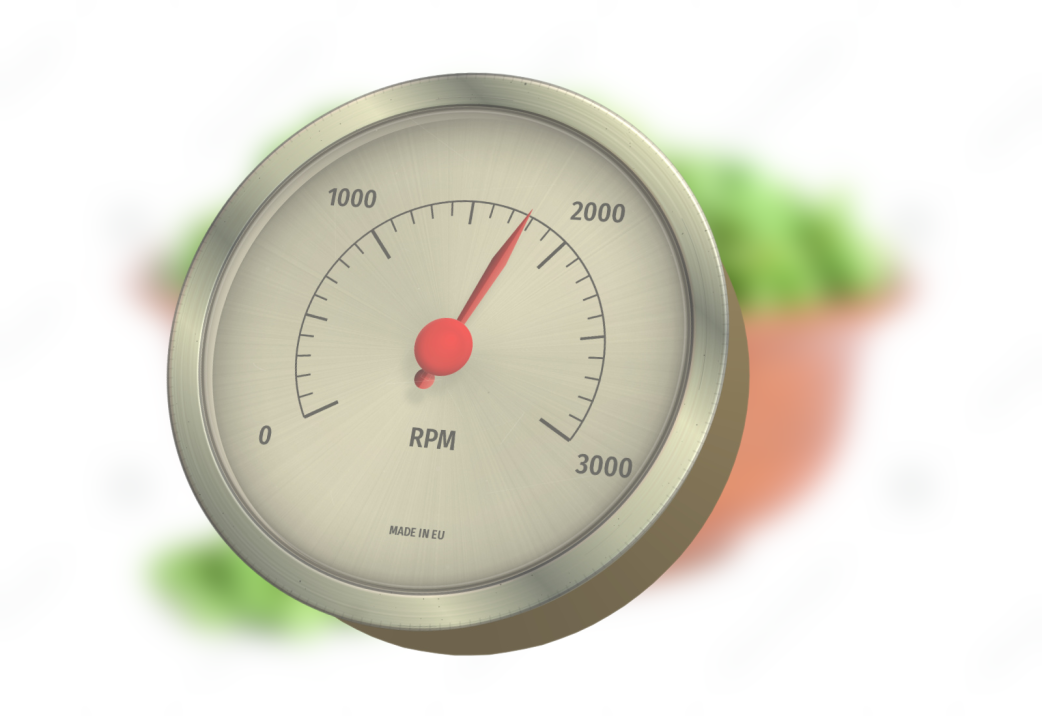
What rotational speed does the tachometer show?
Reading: 1800 rpm
